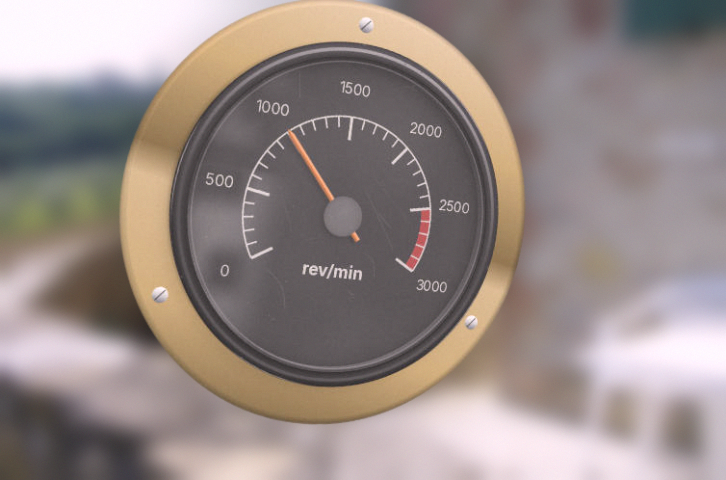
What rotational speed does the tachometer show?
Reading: 1000 rpm
